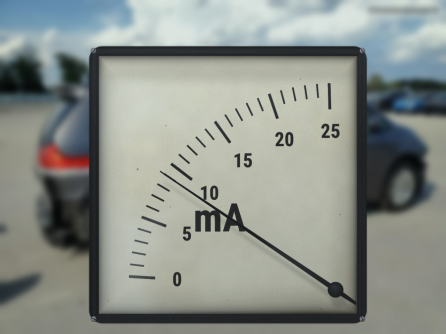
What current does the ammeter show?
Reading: 9 mA
